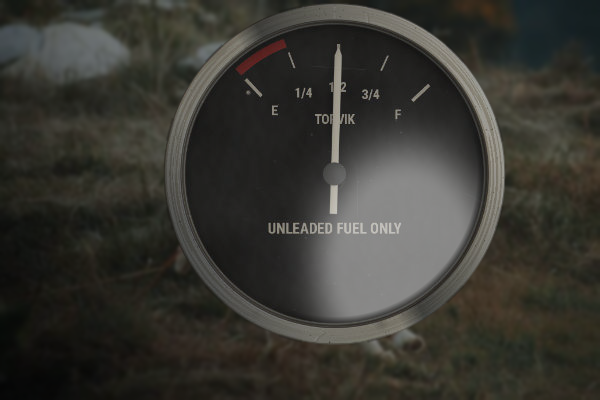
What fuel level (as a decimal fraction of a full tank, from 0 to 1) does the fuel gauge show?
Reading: 0.5
